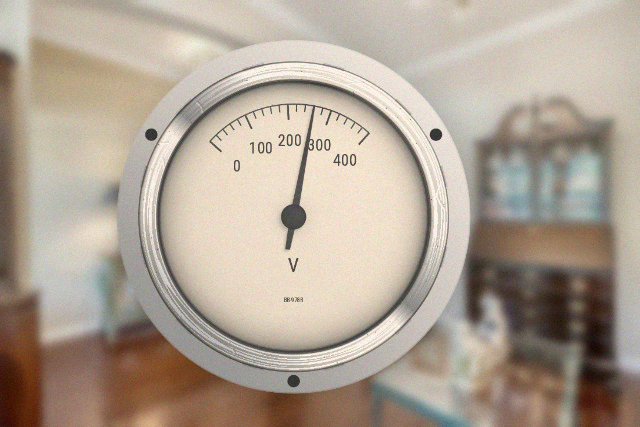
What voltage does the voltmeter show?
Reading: 260 V
